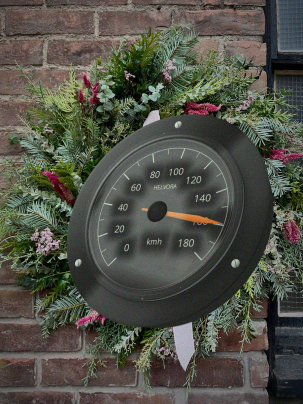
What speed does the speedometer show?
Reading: 160 km/h
